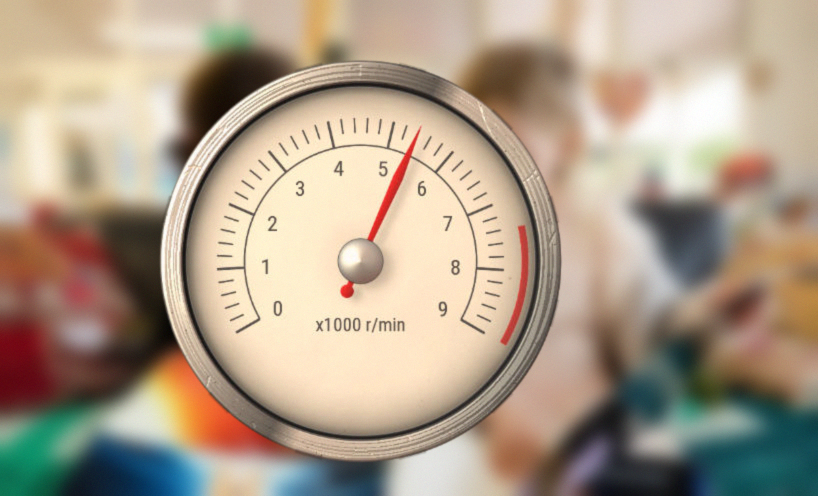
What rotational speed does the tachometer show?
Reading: 5400 rpm
